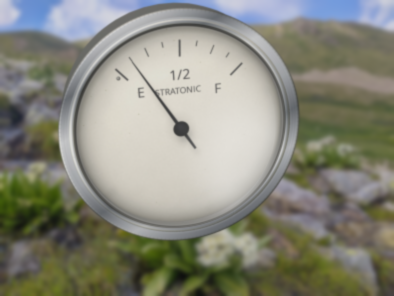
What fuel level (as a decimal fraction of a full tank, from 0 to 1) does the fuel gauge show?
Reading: 0.125
